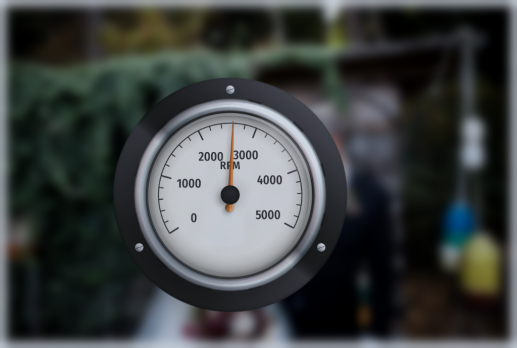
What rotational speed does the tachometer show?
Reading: 2600 rpm
